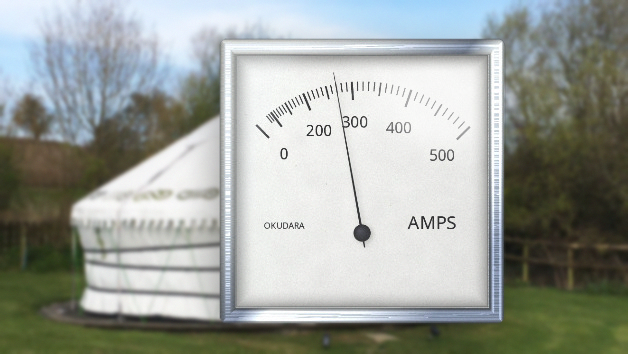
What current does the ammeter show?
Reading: 270 A
